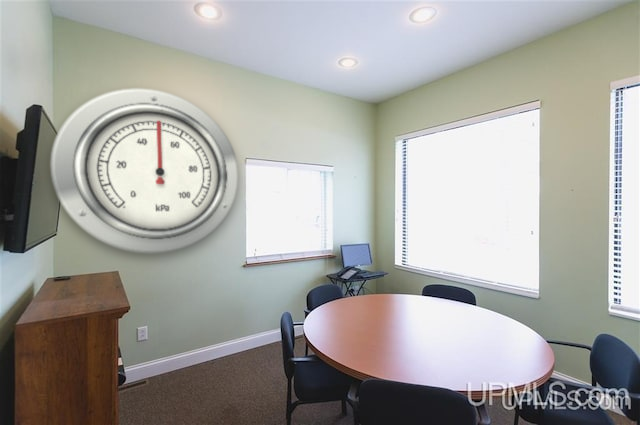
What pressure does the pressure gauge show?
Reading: 50 kPa
